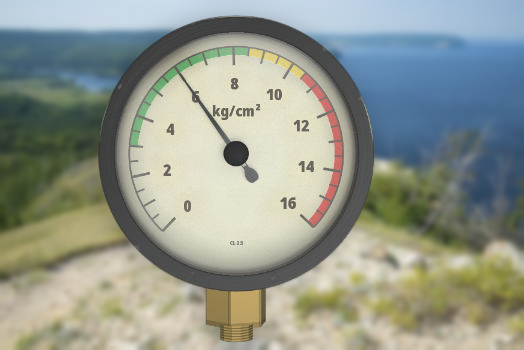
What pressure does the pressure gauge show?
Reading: 6 kg/cm²
